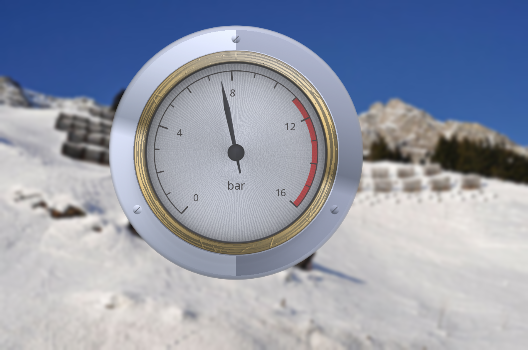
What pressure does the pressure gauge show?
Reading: 7.5 bar
